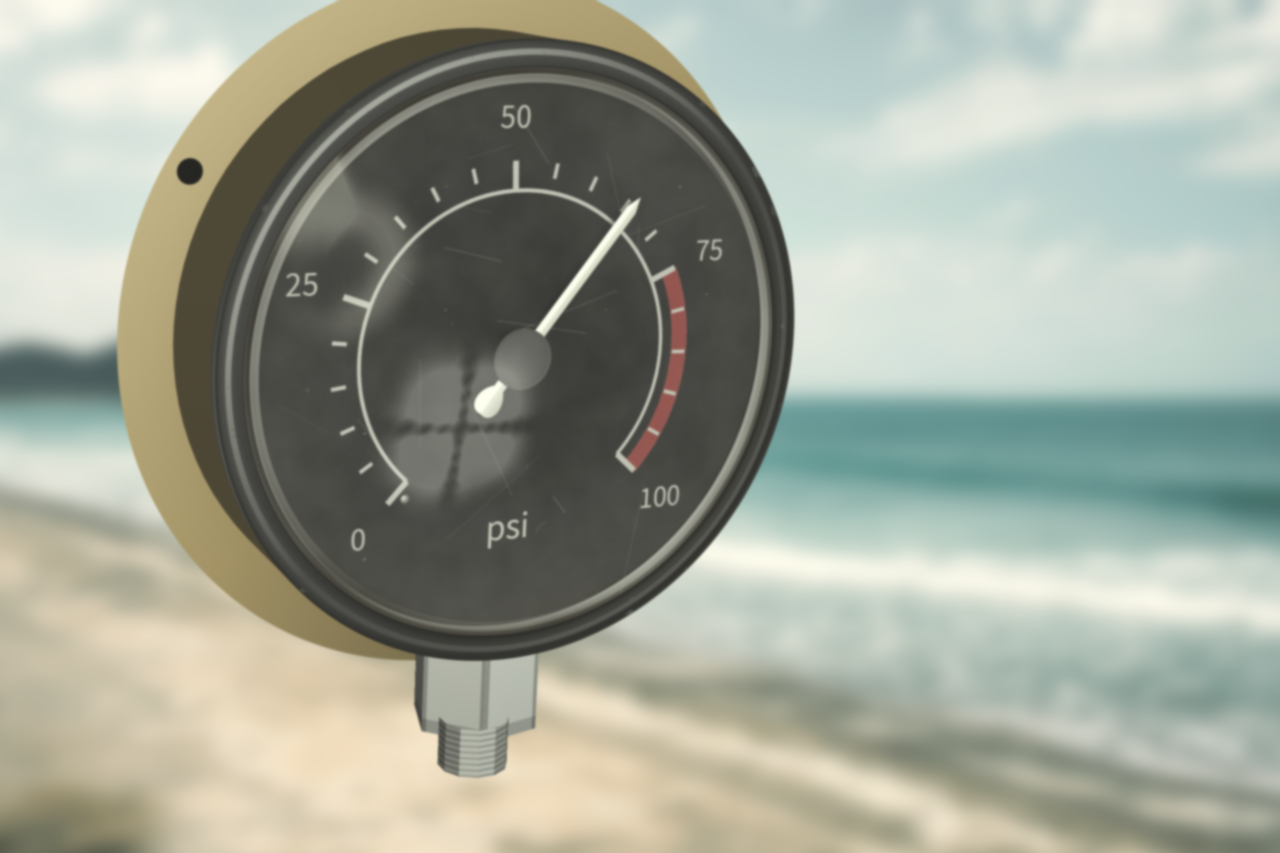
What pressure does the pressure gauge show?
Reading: 65 psi
